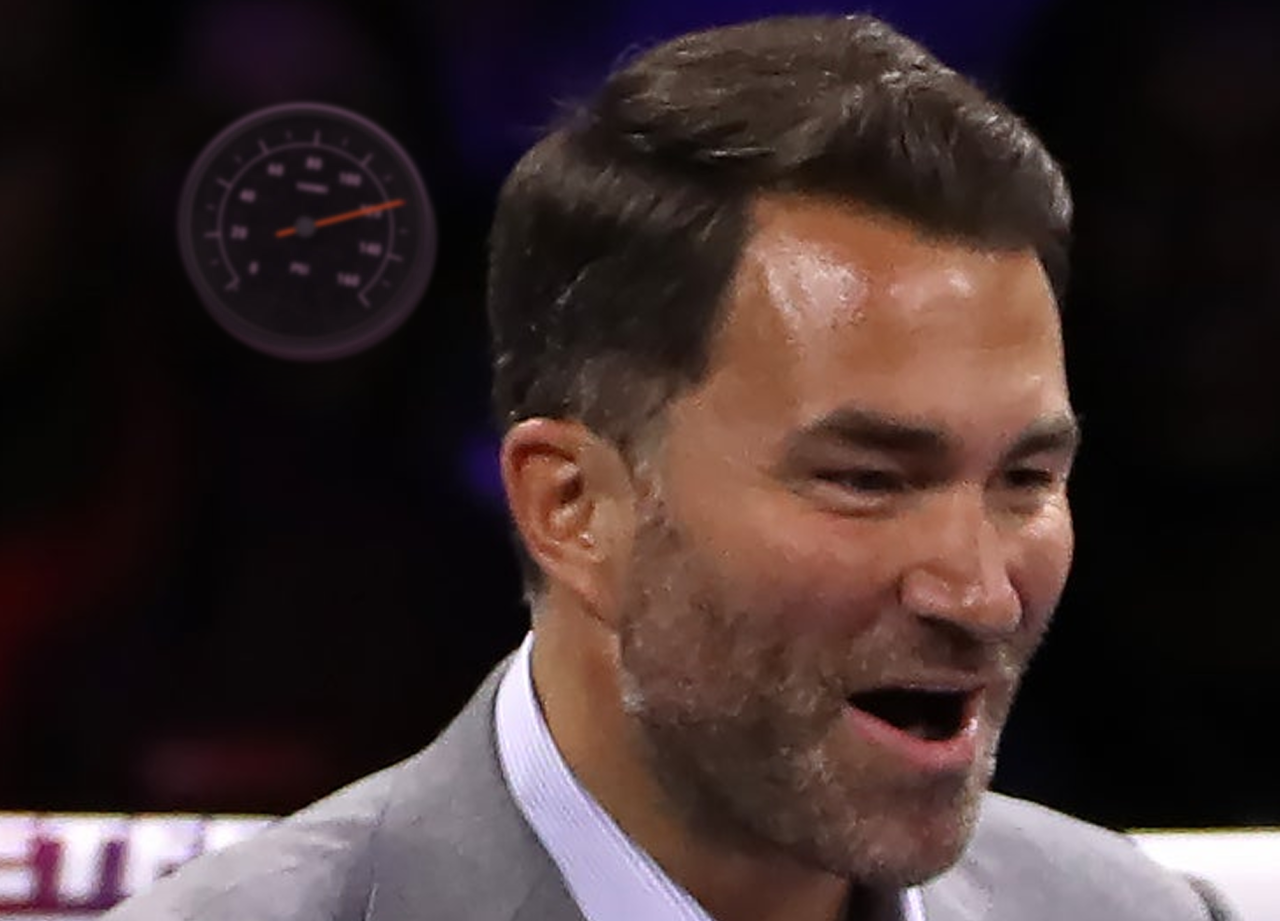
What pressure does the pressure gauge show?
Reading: 120 psi
